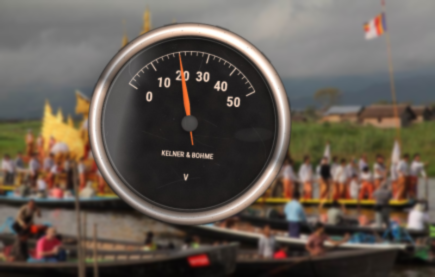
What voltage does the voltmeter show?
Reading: 20 V
